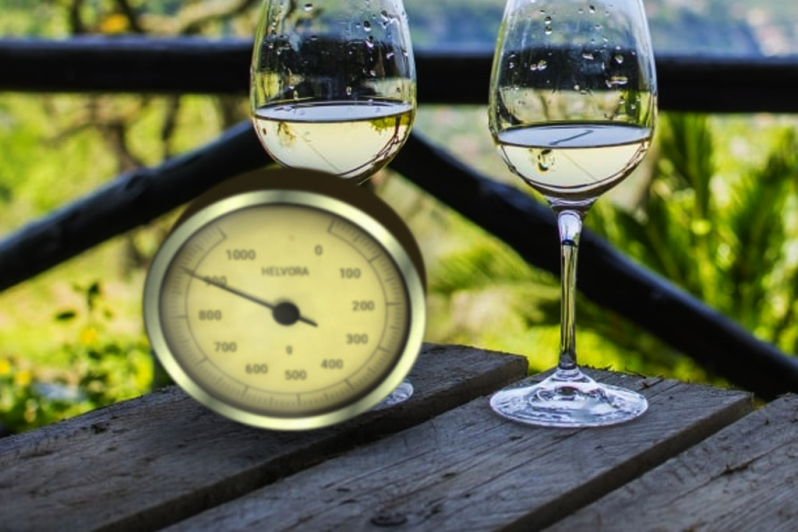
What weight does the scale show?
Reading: 900 g
